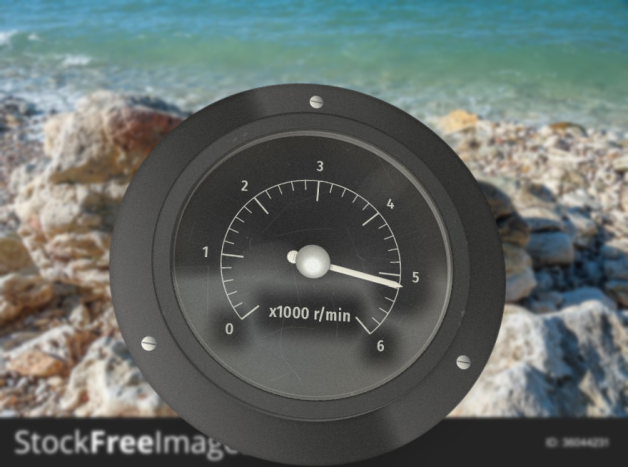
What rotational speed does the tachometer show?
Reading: 5200 rpm
